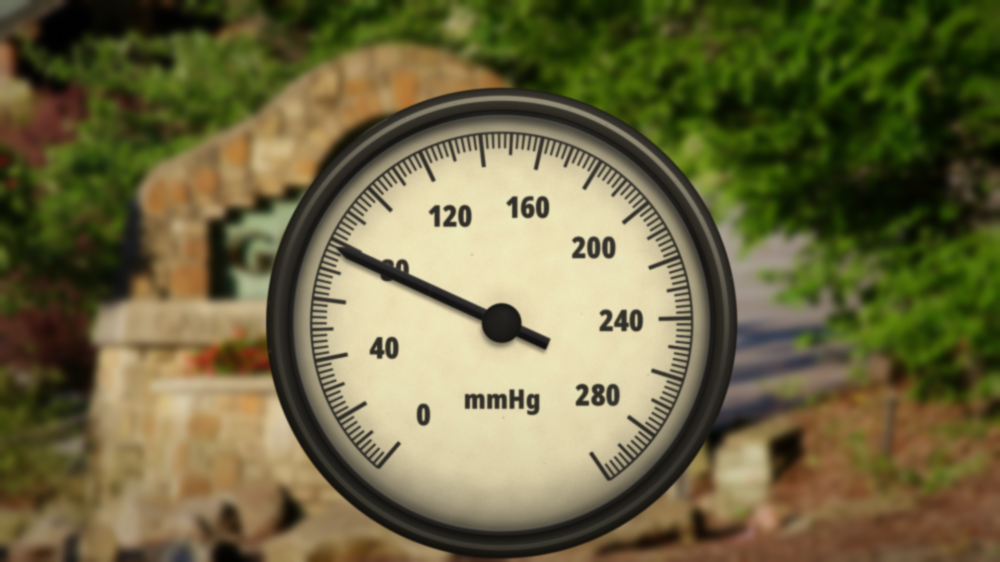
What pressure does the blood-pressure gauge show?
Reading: 78 mmHg
